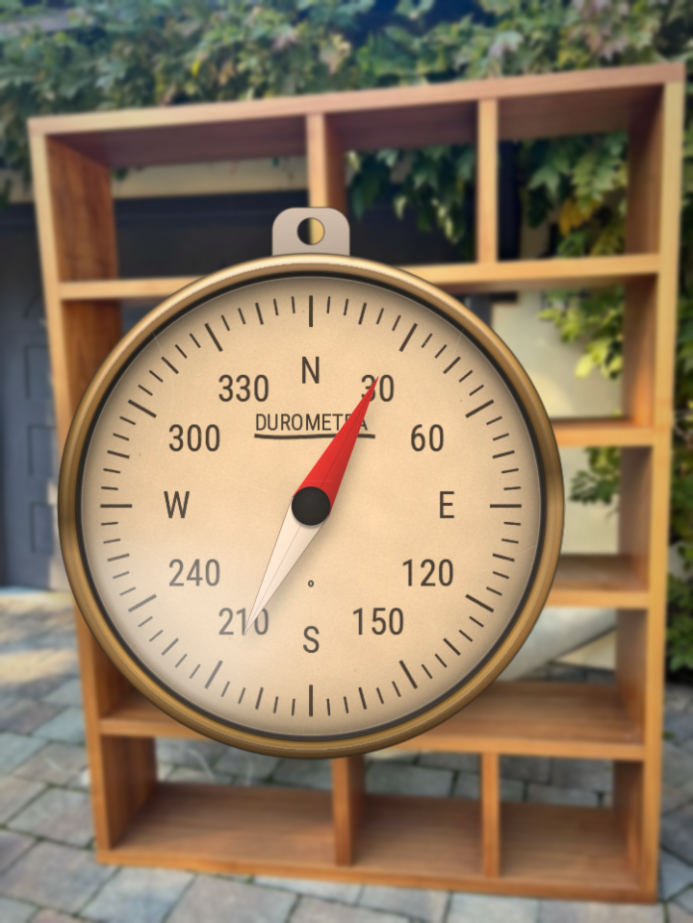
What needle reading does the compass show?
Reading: 27.5 °
